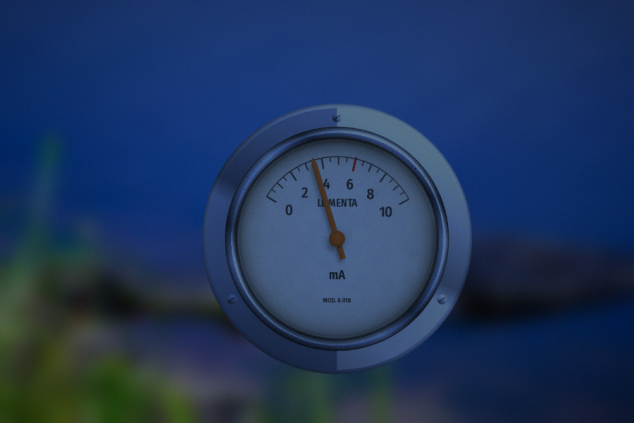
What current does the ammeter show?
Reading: 3.5 mA
